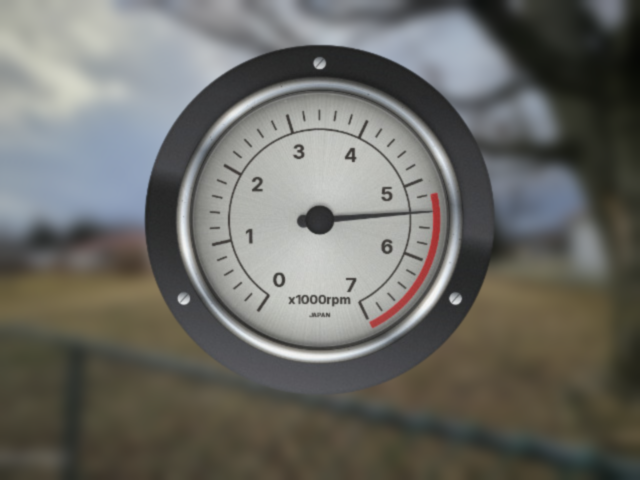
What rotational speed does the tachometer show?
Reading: 5400 rpm
